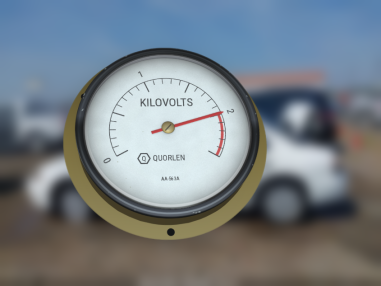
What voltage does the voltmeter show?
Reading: 2 kV
